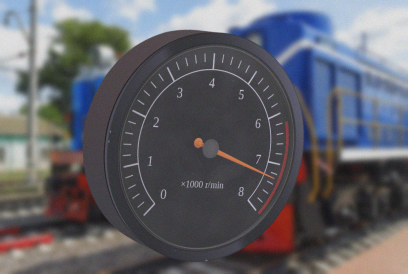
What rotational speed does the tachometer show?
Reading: 7300 rpm
